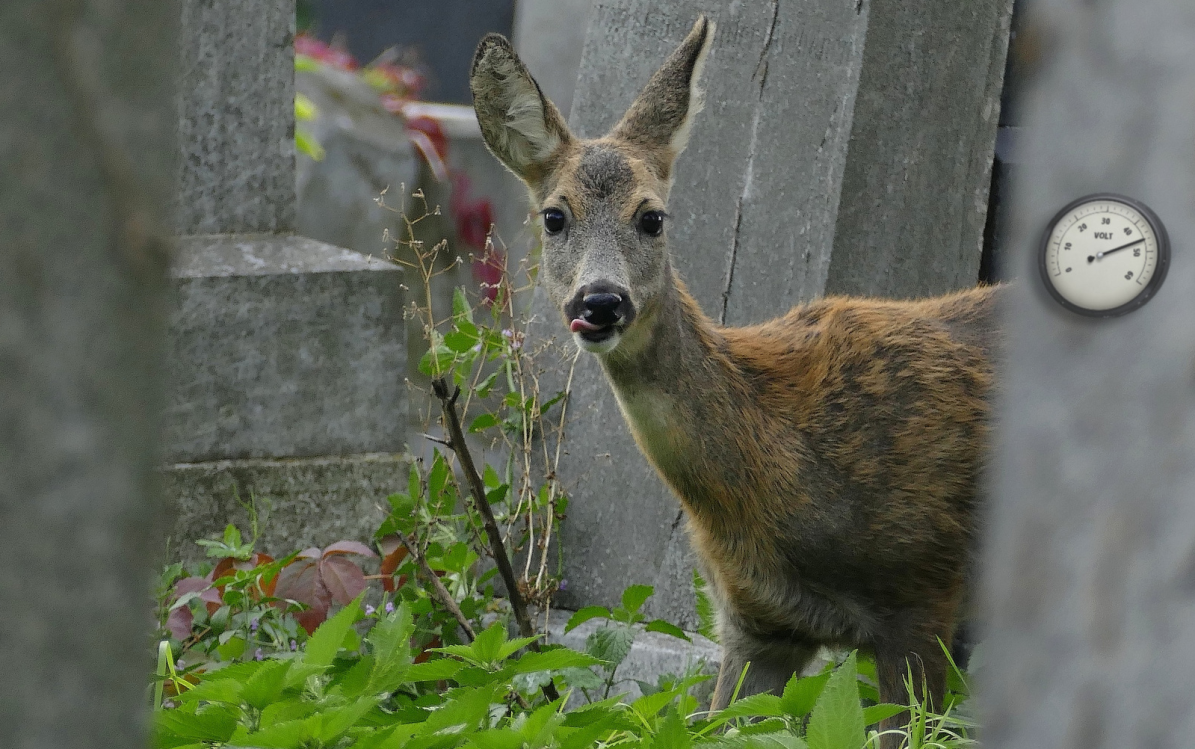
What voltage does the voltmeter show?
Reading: 46 V
